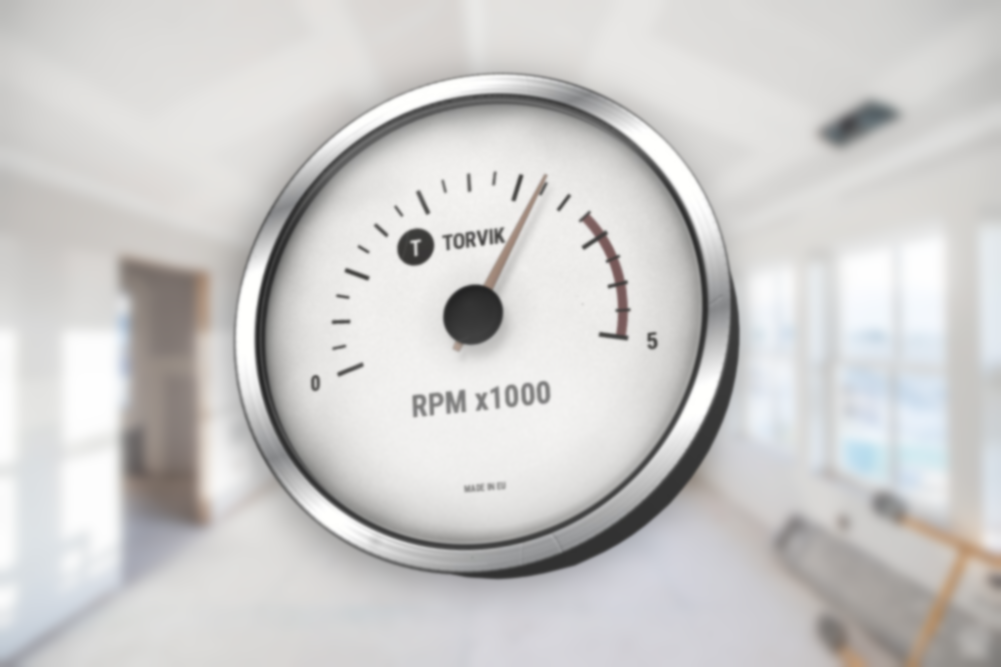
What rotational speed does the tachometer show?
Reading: 3250 rpm
